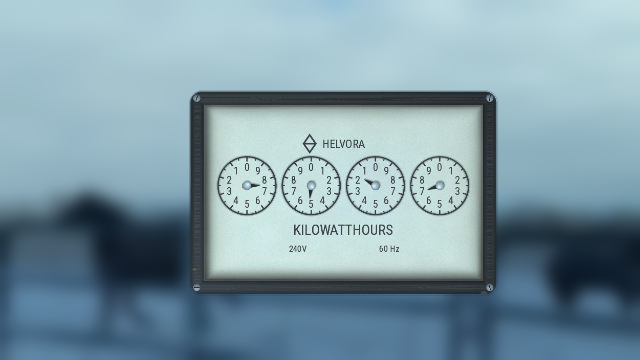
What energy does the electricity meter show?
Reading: 7517 kWh
